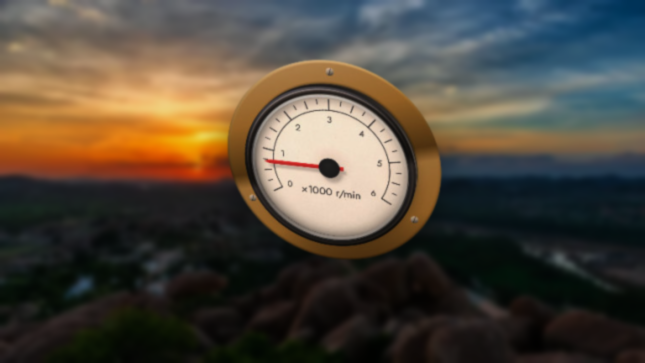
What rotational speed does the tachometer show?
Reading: 750 rpm
